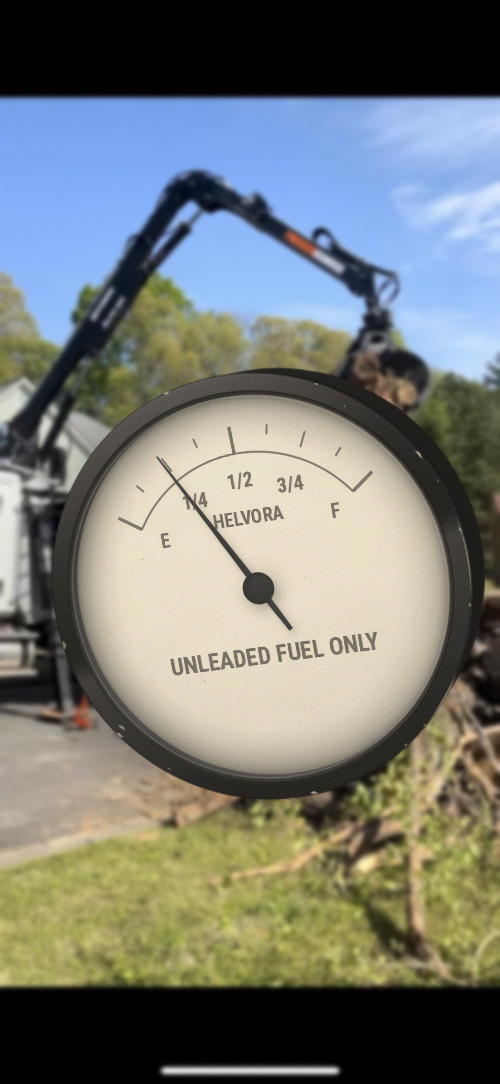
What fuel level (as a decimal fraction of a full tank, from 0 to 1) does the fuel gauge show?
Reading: 0.25
